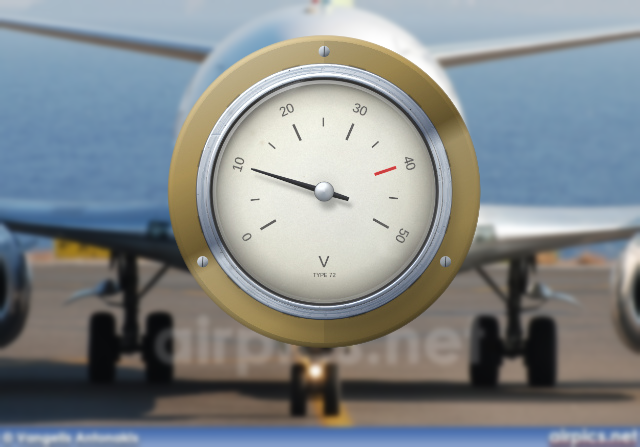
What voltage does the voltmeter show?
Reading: 10 V
